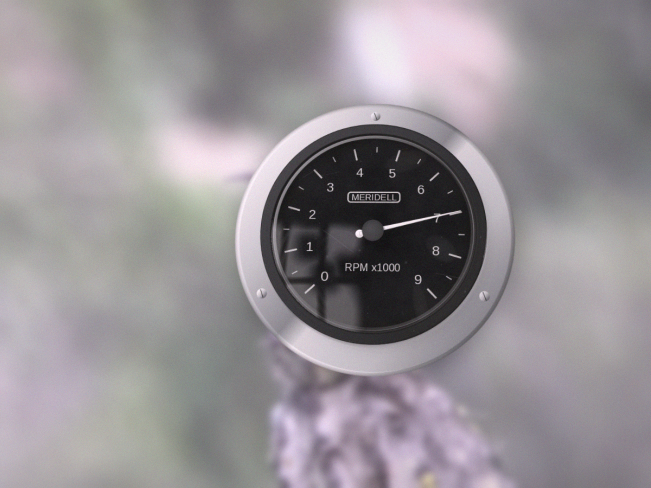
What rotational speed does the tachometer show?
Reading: 7000 rpm
